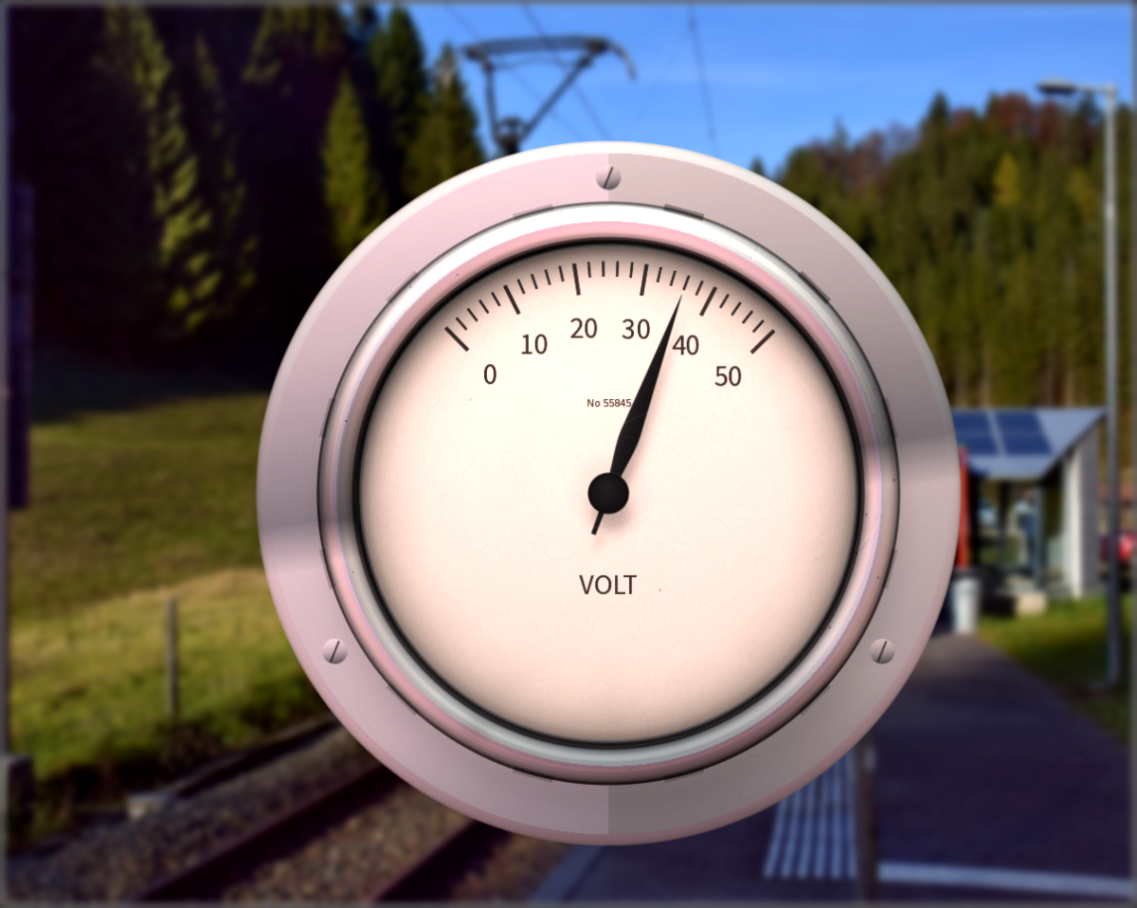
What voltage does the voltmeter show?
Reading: 36 V
